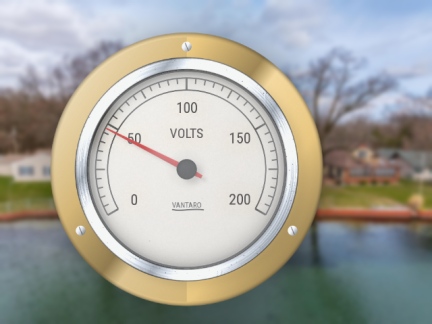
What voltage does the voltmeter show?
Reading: 47.5 V
